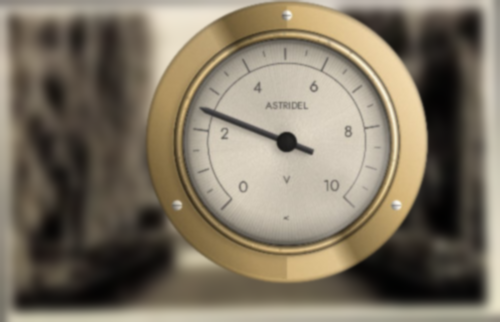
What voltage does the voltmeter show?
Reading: 2.5 V
